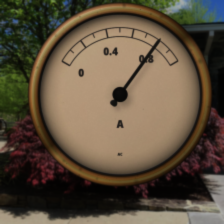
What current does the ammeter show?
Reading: 0.8 A
